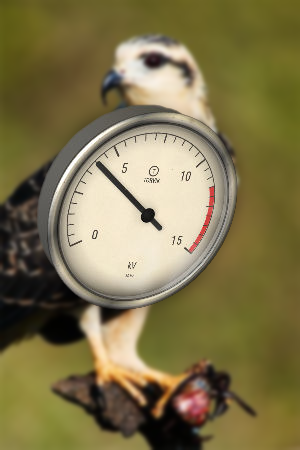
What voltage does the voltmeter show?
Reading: 4 kV
